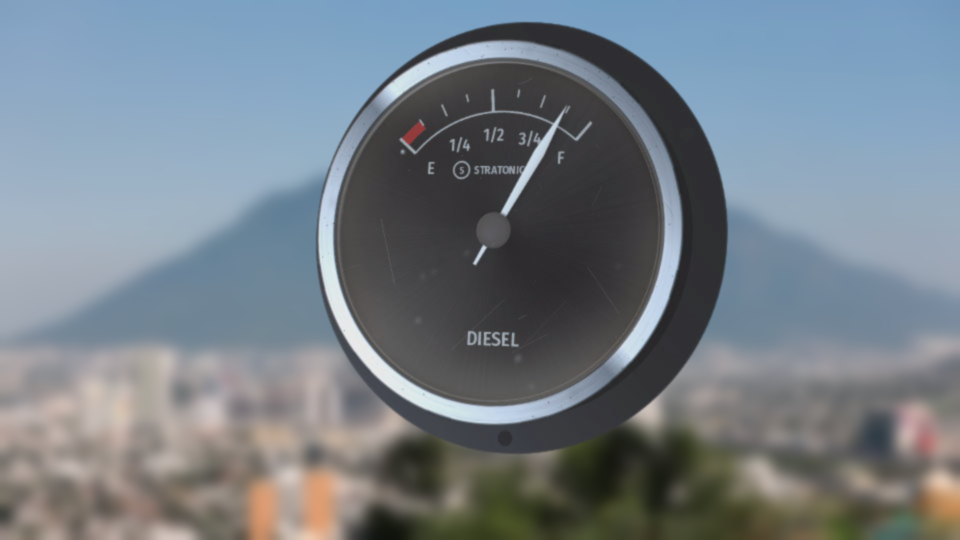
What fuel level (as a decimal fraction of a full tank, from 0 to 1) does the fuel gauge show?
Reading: 0.875
